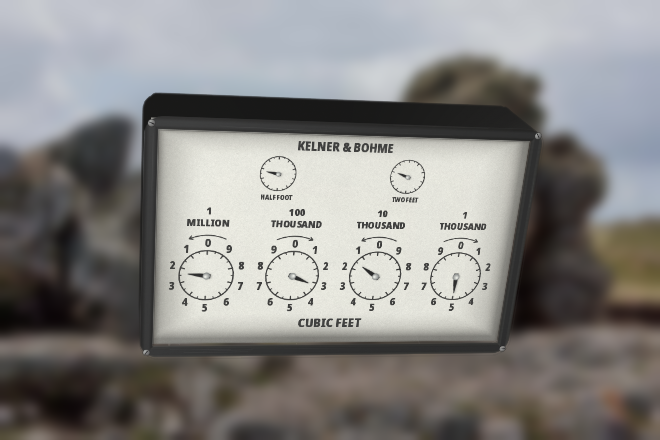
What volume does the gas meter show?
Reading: 231500 ft³
